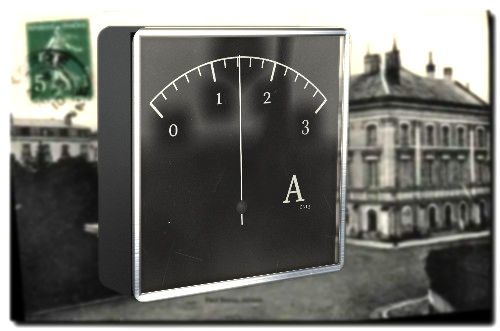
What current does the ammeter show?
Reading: 1.4 A
